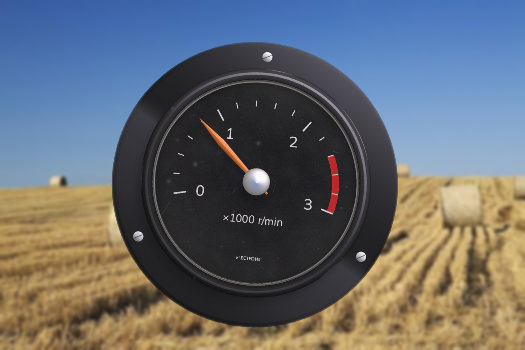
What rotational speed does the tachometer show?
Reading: 800 rpm
